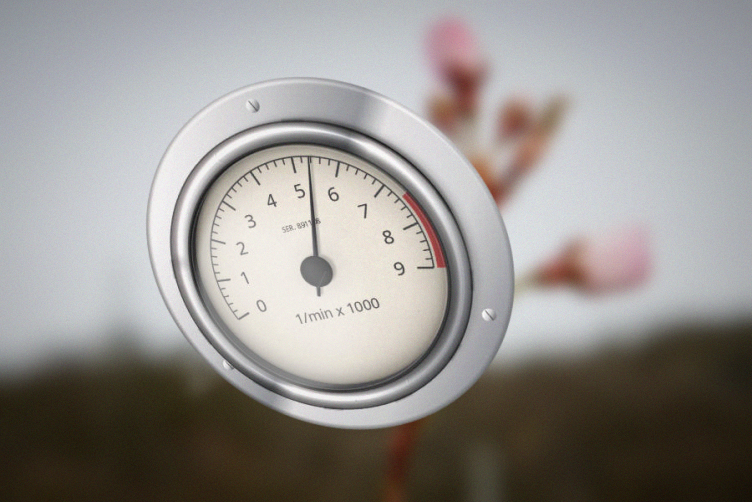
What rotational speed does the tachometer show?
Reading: 5400 rpm
